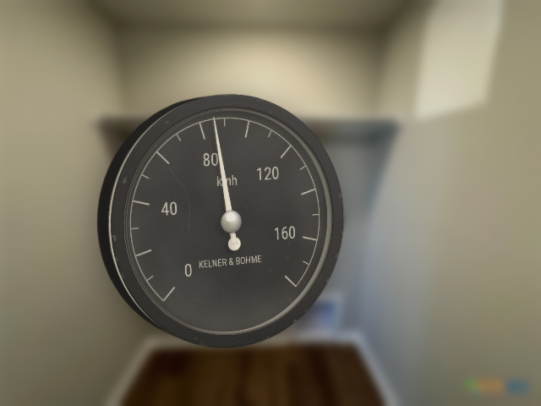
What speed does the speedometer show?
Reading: 85 km/h
